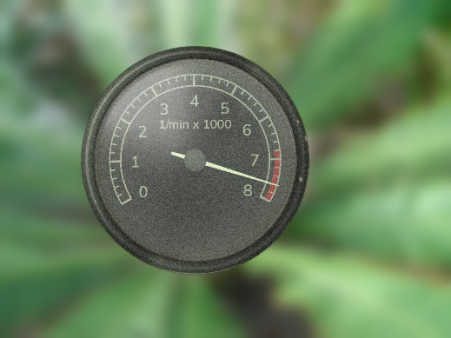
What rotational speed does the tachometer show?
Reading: 7600 rpm
